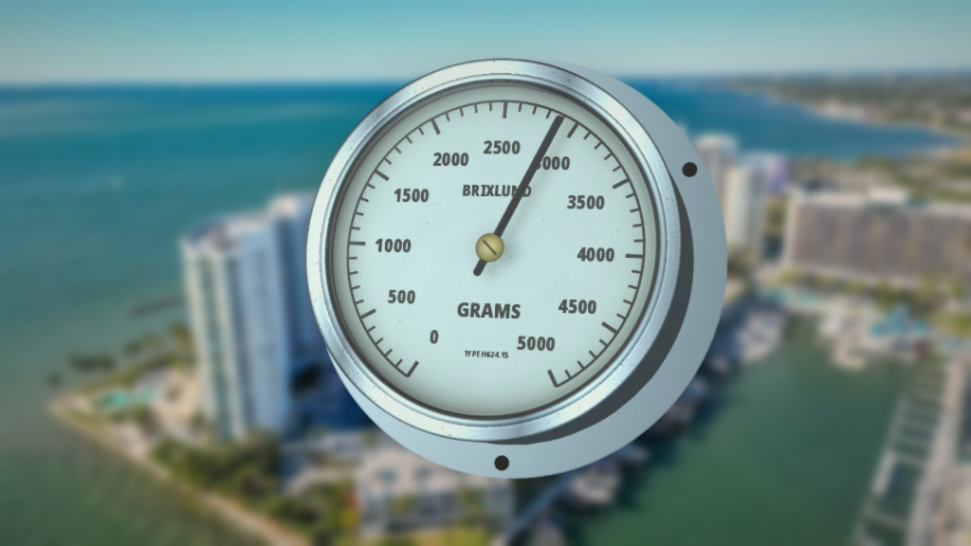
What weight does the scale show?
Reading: 2900 g
